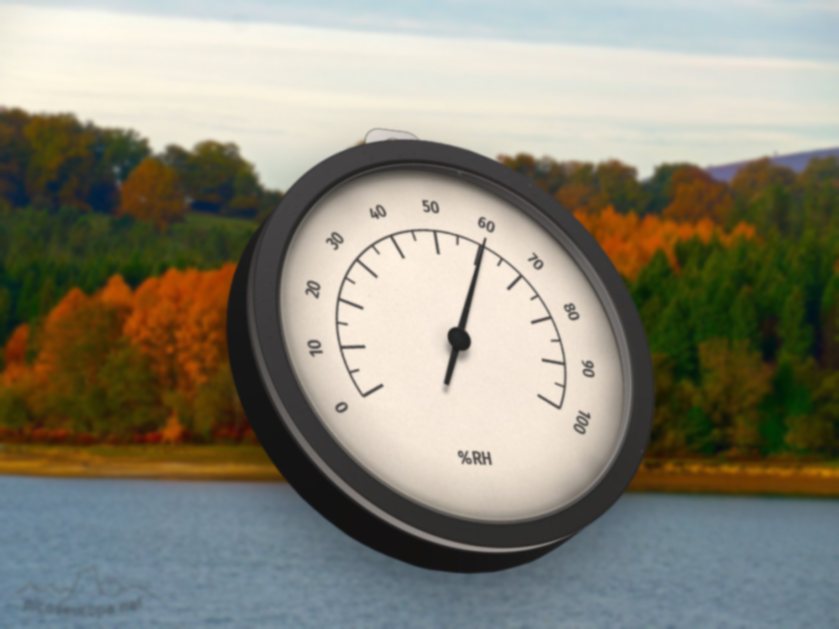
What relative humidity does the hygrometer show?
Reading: 60 %
